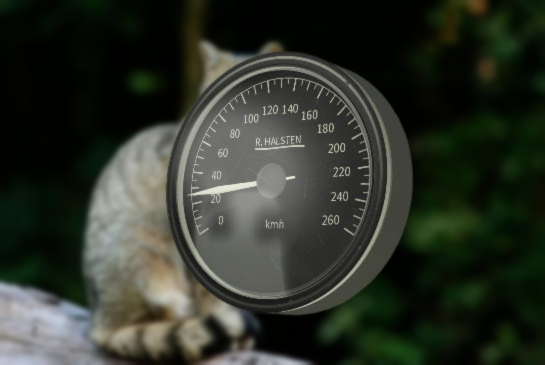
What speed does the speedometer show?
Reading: 25 km/h
